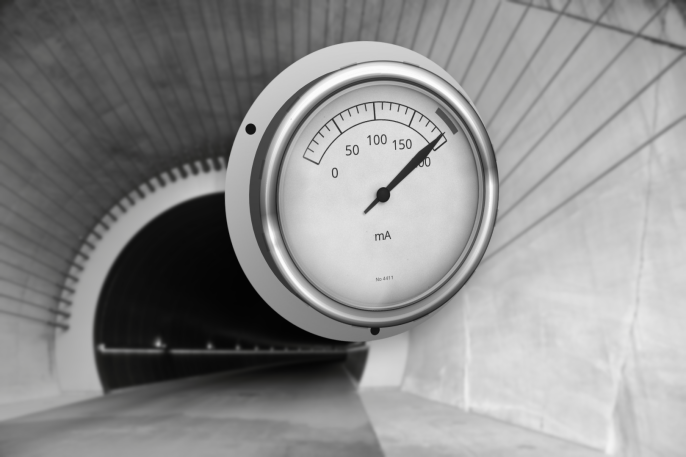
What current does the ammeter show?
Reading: 190 mA
